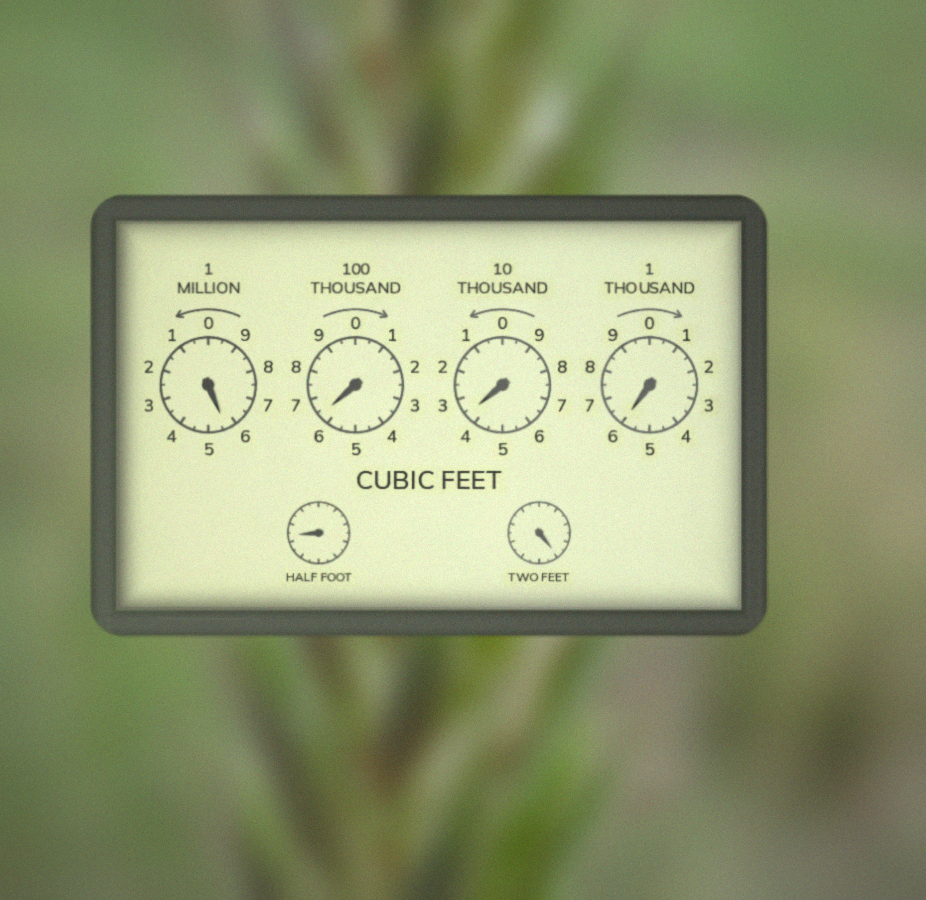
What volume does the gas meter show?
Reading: 563600 ft³
